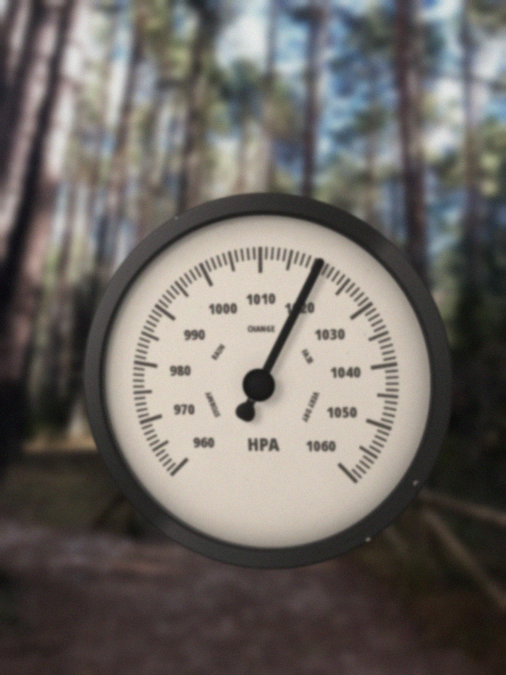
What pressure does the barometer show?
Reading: 1020 hPa
